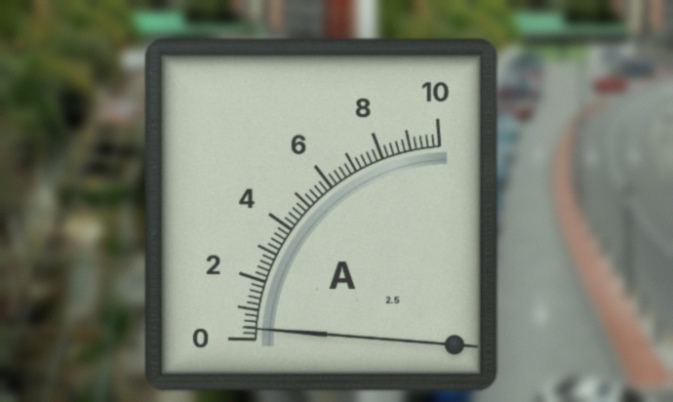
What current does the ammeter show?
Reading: 0.4 A
